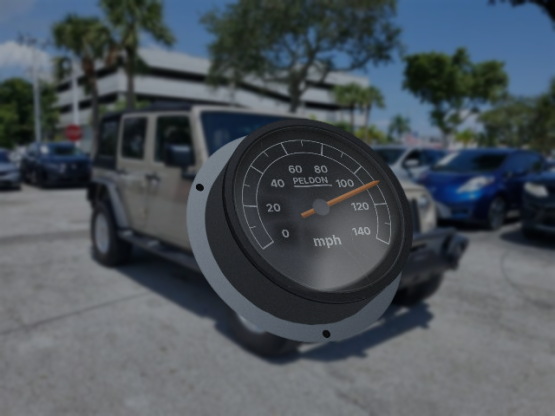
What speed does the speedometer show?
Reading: 110 mph
